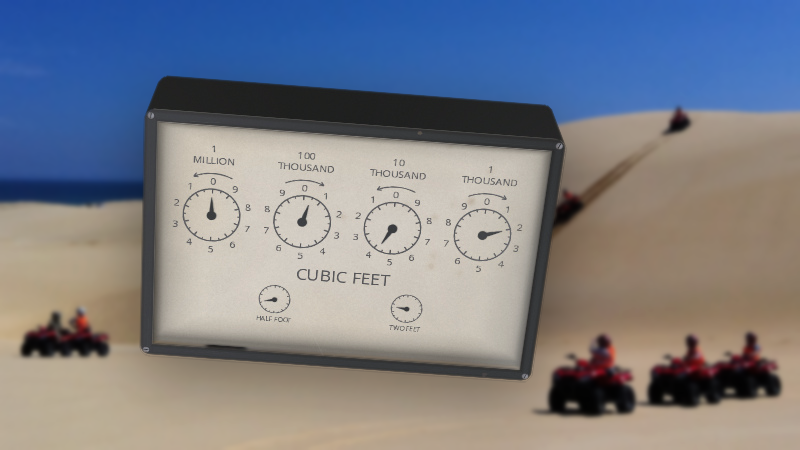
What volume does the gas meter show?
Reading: 4200 ft³
